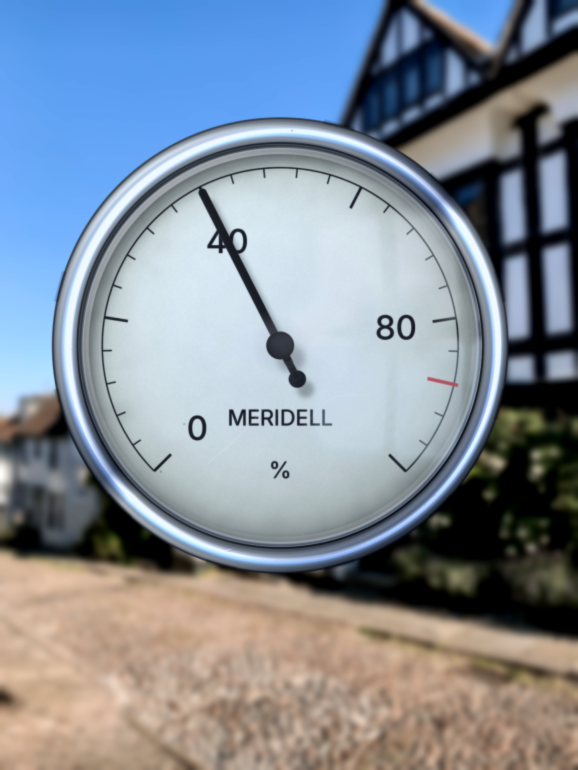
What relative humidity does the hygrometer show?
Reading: 40 %
